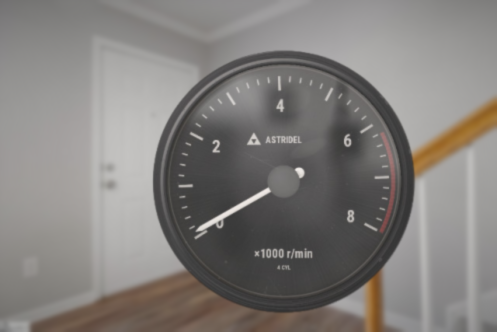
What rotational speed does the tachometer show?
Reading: 100 rpm
